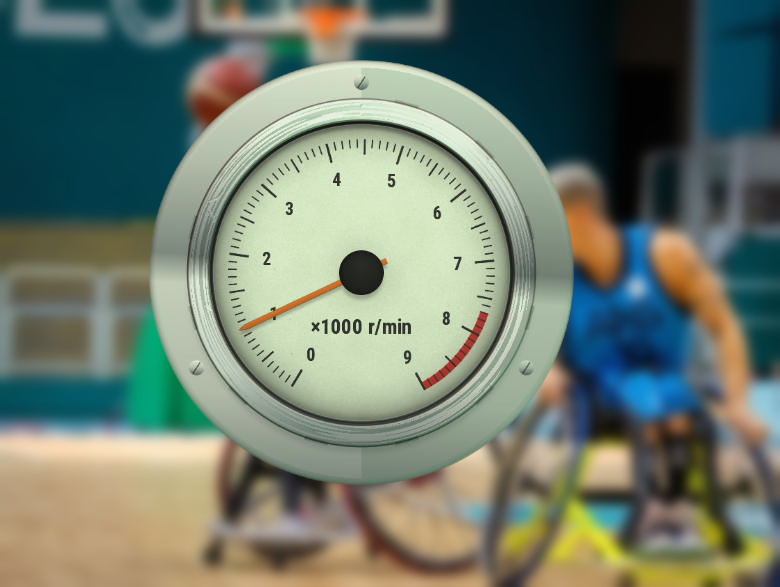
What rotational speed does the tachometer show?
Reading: 1000 rpm
